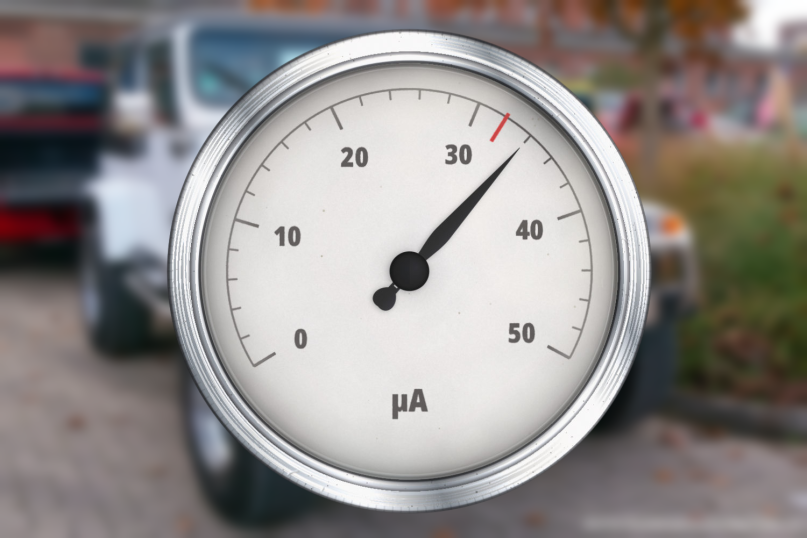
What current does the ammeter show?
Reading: 34 µA
